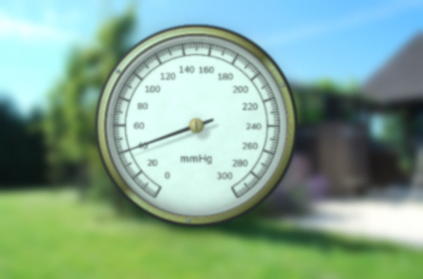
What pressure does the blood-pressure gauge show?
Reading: 40 mmHg
